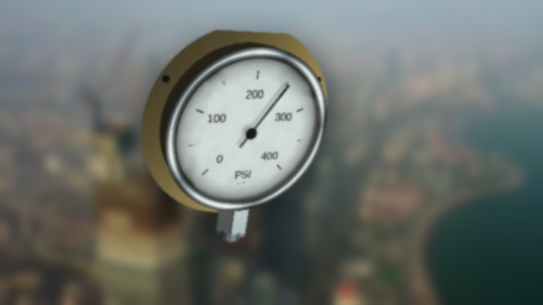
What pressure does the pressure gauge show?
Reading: 250 psi
